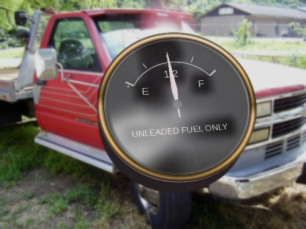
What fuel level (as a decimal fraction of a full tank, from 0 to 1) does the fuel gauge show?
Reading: 0.5
